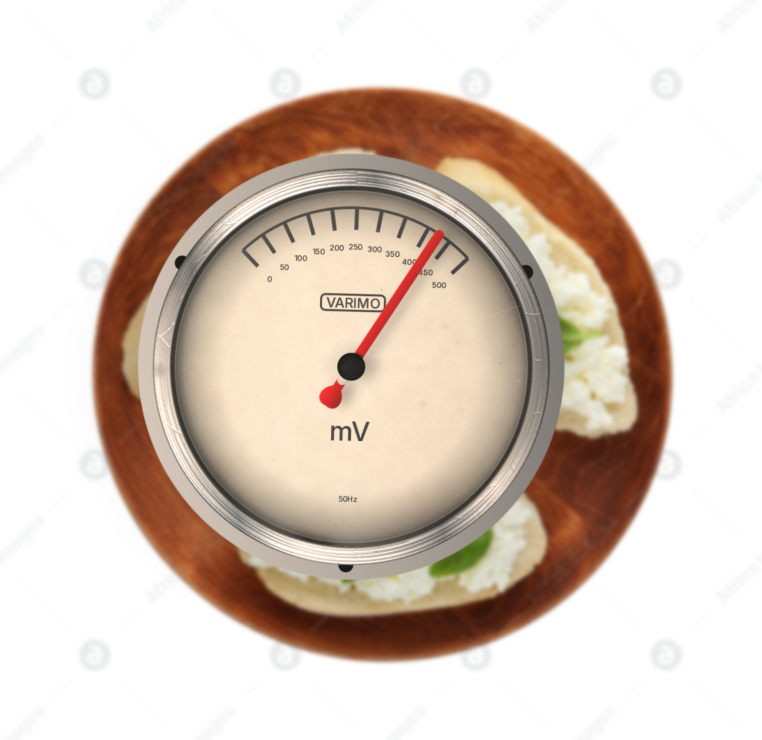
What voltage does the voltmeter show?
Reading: 425 mV
